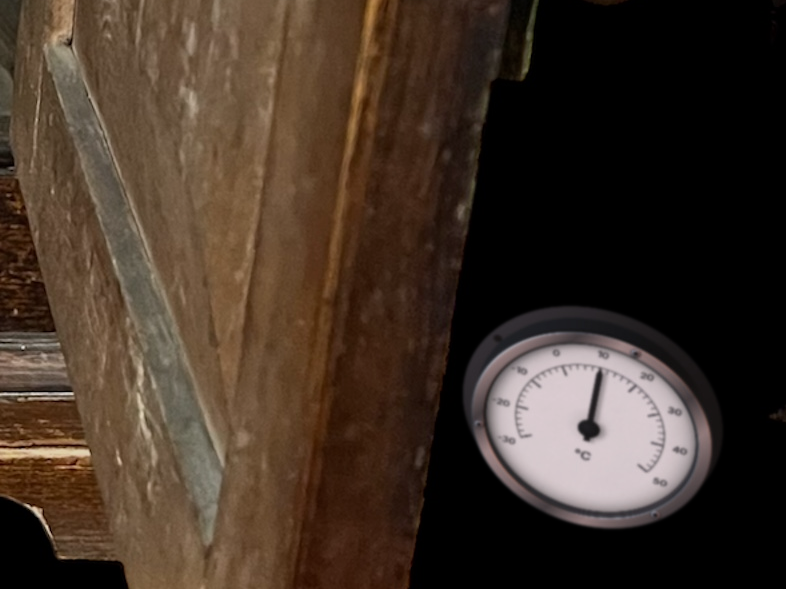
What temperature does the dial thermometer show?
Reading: 10 °C
